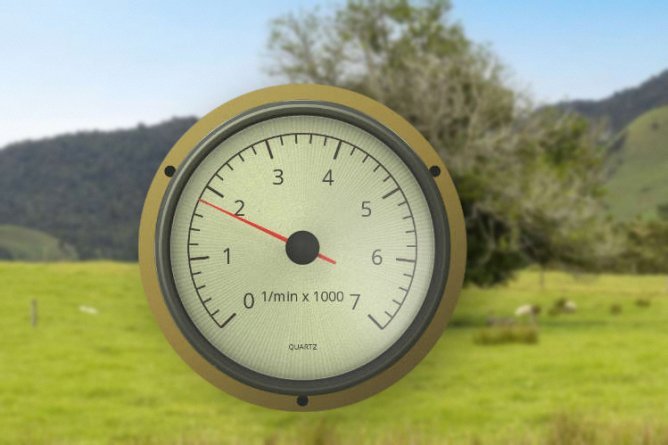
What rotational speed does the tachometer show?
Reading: 1800 rpm
